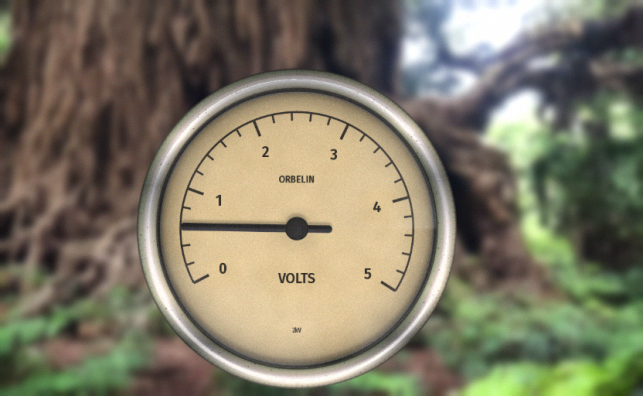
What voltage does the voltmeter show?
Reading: 0.6 V
